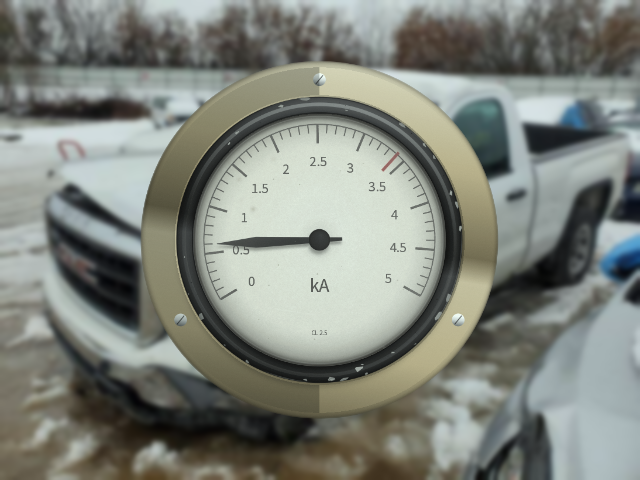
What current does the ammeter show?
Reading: 0.6 kA
